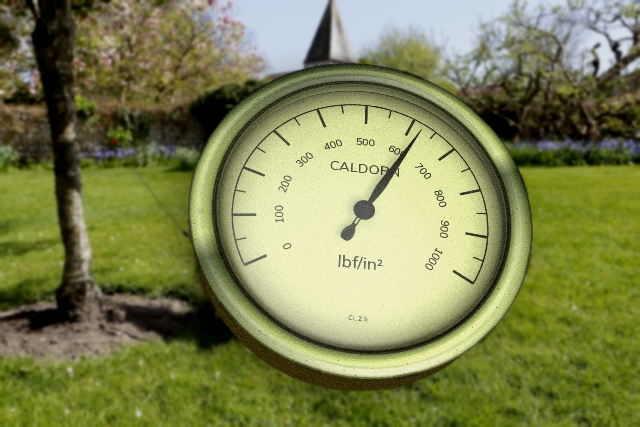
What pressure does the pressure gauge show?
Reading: 625 psi
